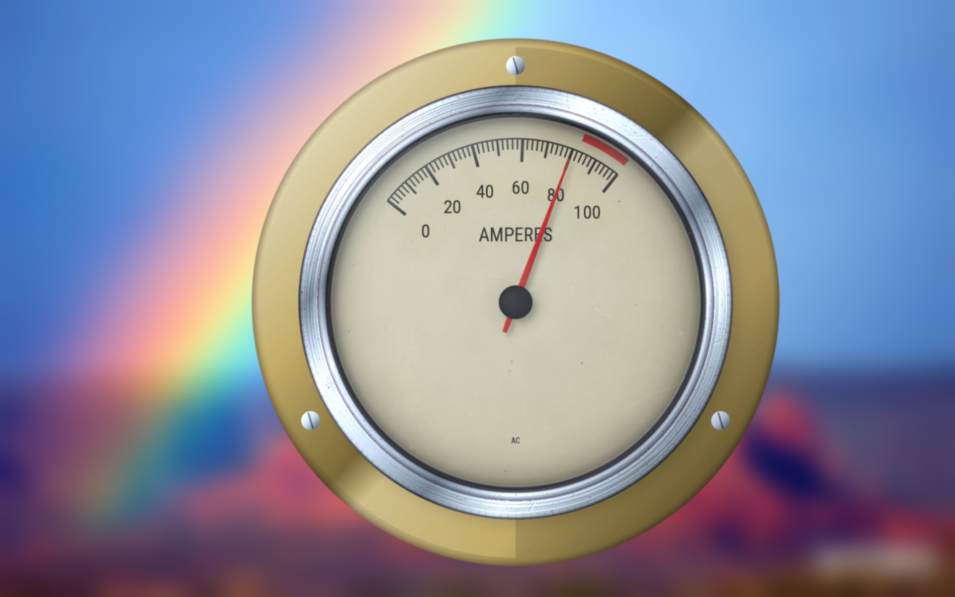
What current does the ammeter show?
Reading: 80 A
